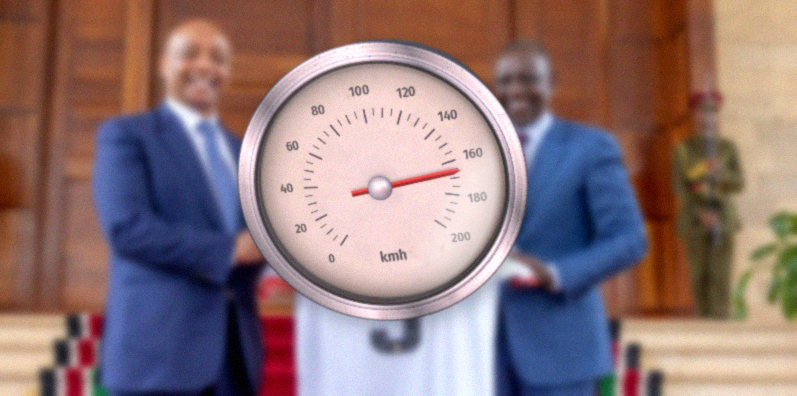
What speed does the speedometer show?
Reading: 165 km/h
